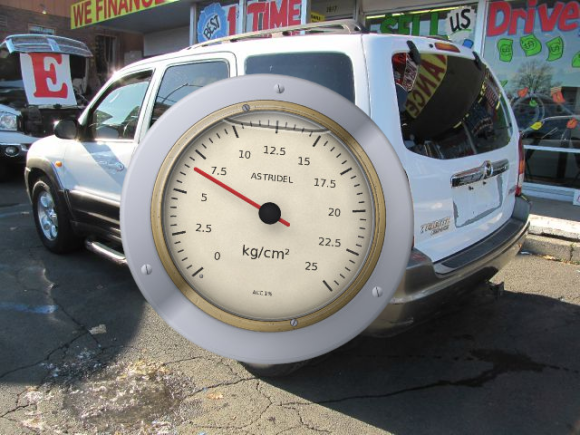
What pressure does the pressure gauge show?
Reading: 6.5 kg/cm²
